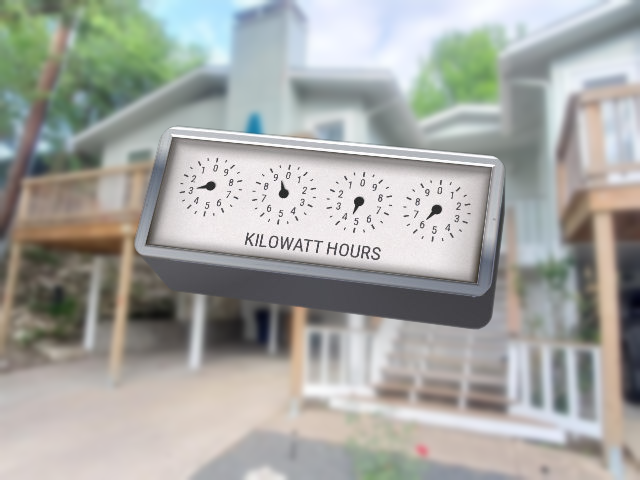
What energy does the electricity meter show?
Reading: 2946 kWh
